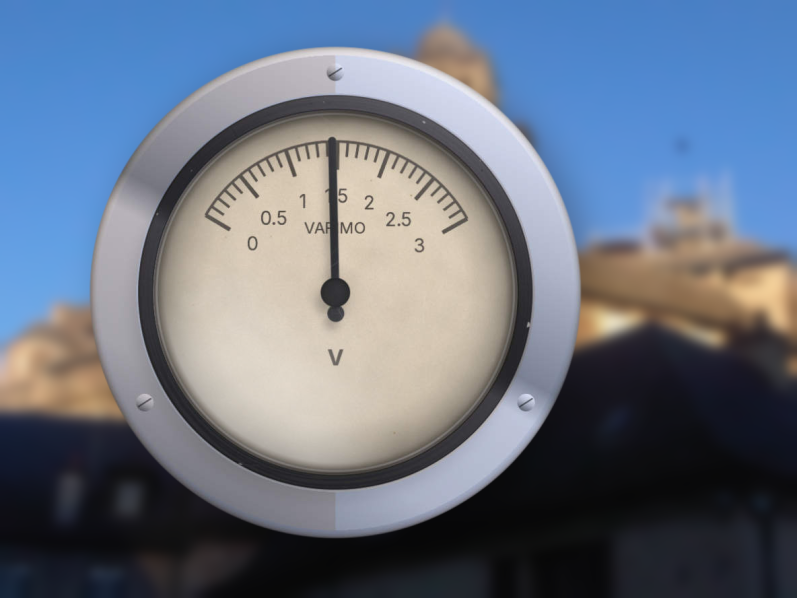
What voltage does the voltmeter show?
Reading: 1.45 V
